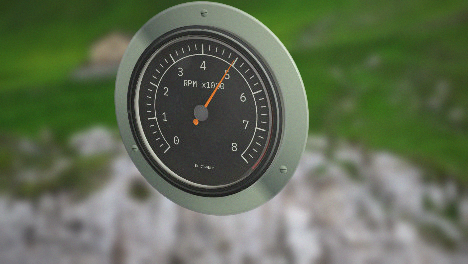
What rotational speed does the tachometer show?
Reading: 5000 rpm
